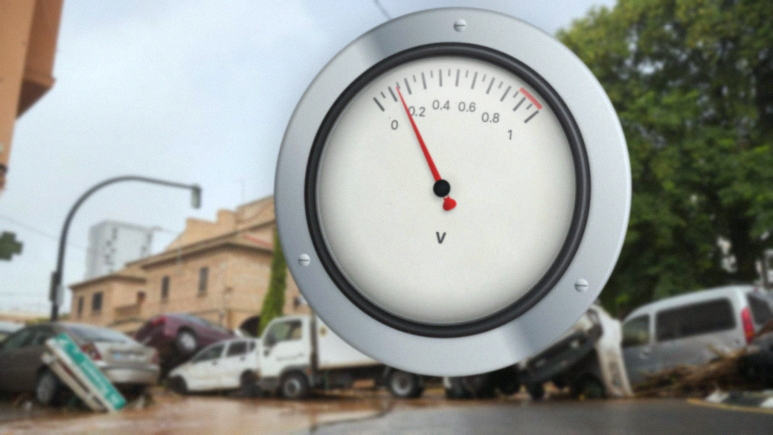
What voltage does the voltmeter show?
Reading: 0.15 V
